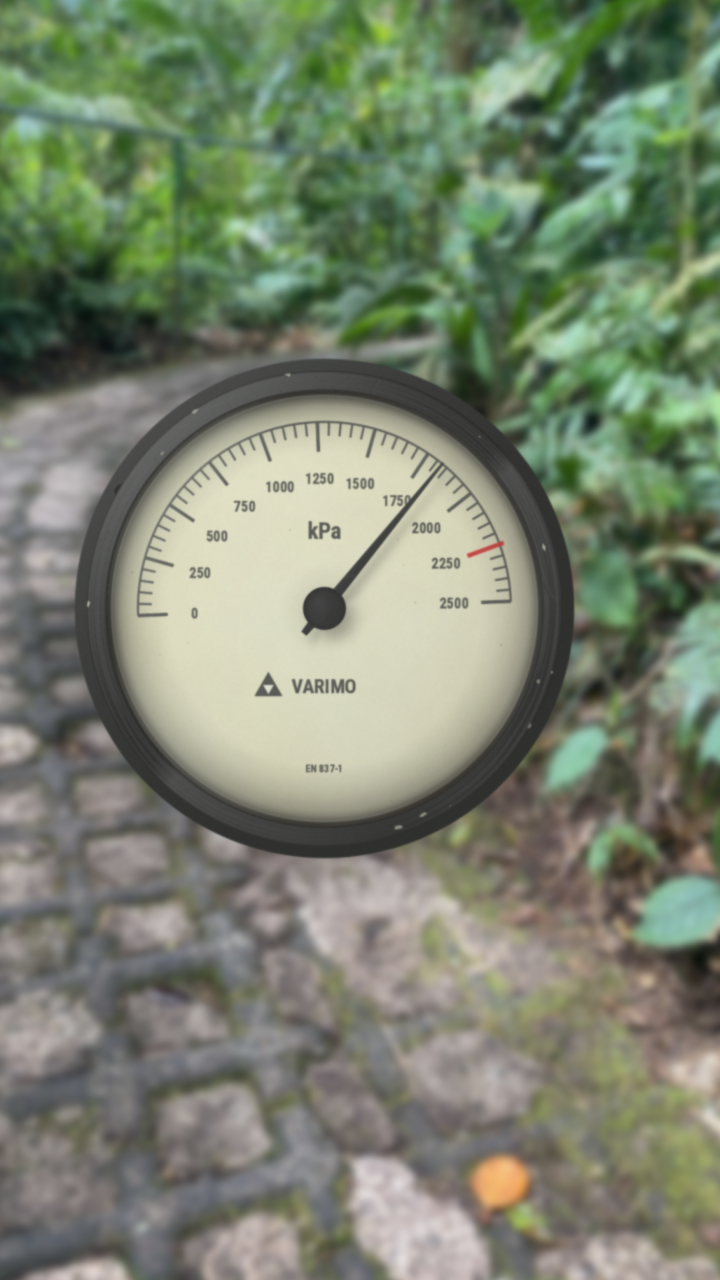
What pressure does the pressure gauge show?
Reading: 1825 kPa
